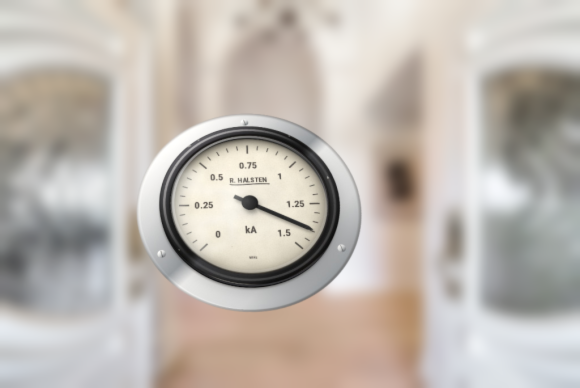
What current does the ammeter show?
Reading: 1.4 kA
